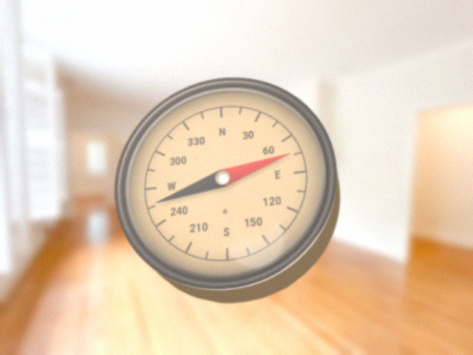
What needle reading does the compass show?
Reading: 75 °
